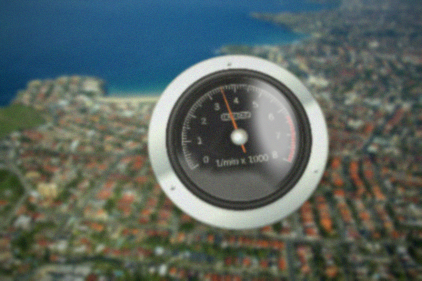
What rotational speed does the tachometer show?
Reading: 3500 rpm
